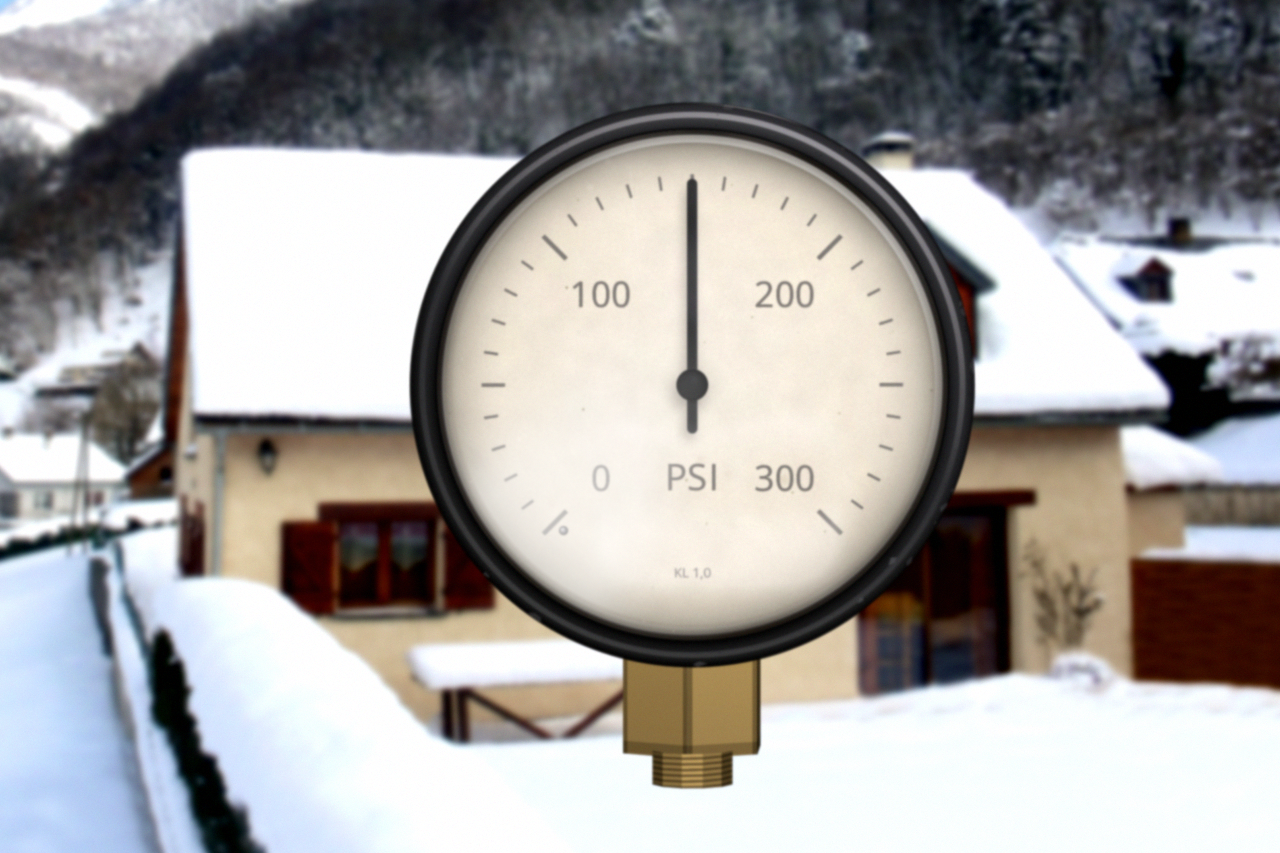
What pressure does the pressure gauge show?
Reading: 150 psi
